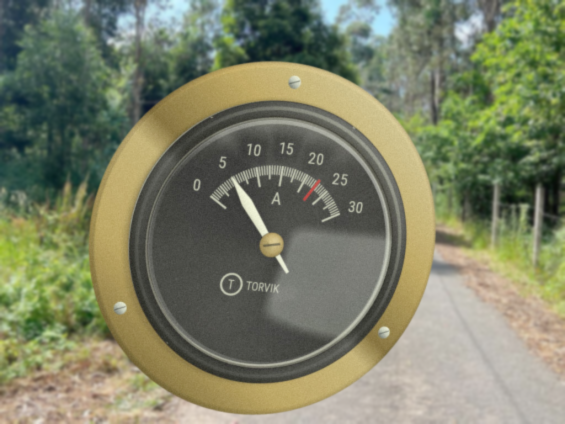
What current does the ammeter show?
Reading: 5 A
